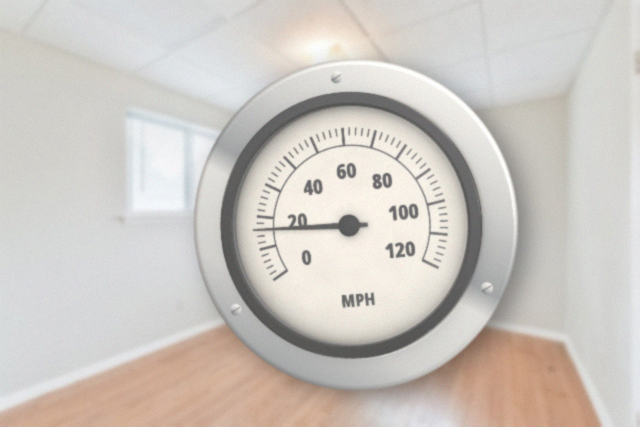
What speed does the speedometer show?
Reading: 16 mph
